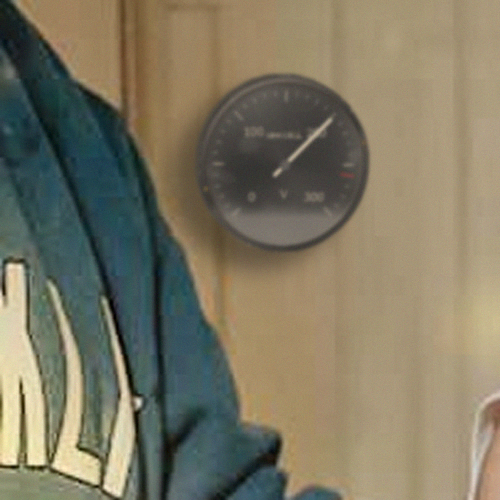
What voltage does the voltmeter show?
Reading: 200 V
